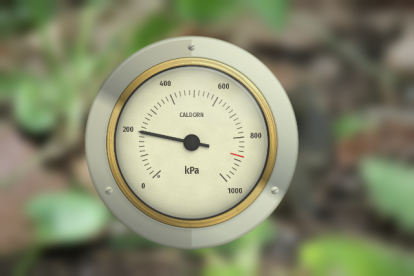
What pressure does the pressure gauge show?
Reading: 200 kPa
